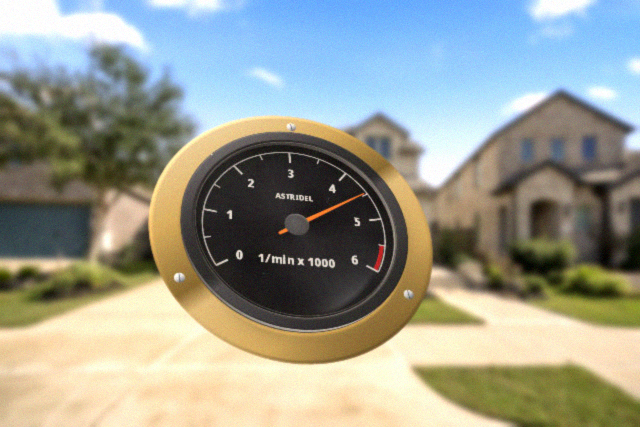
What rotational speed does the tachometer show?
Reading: 4500 rpm
